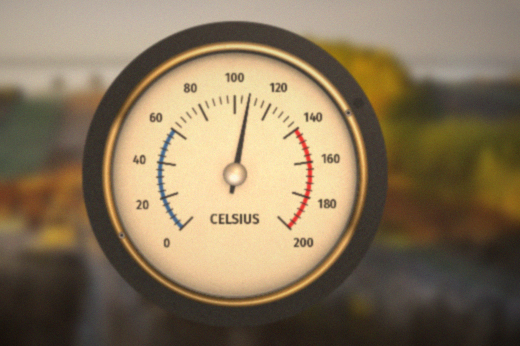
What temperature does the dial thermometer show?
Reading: 108 °C
